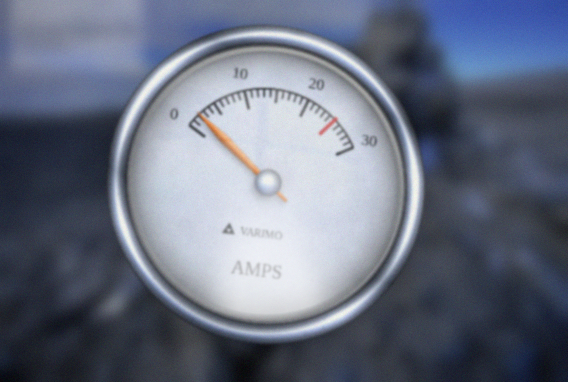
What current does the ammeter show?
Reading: 2 A
